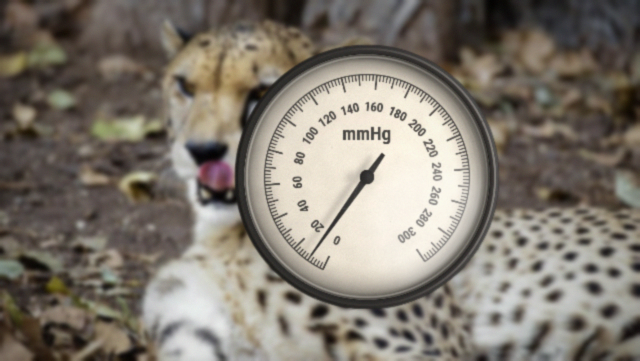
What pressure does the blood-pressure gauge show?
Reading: 10 mmHg
